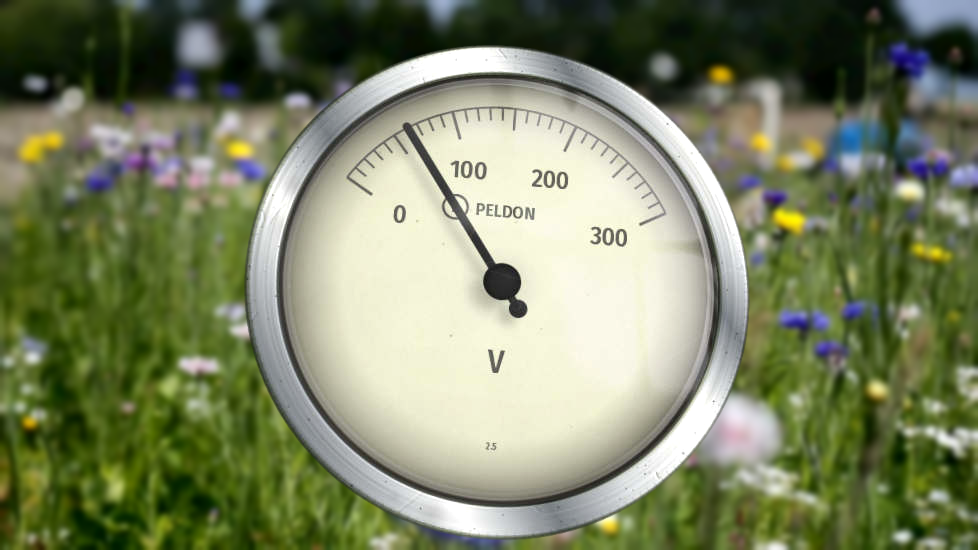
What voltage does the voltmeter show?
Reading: 60 V
